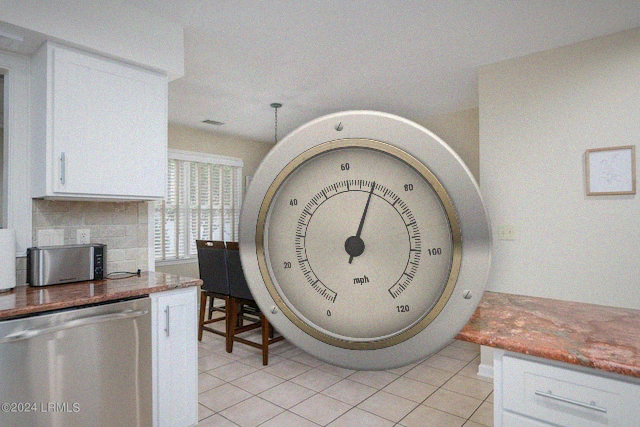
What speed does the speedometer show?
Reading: 70 mph
